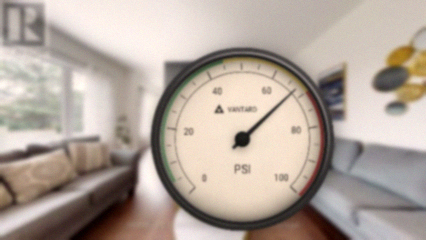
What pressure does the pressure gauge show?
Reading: 67.5 psi
